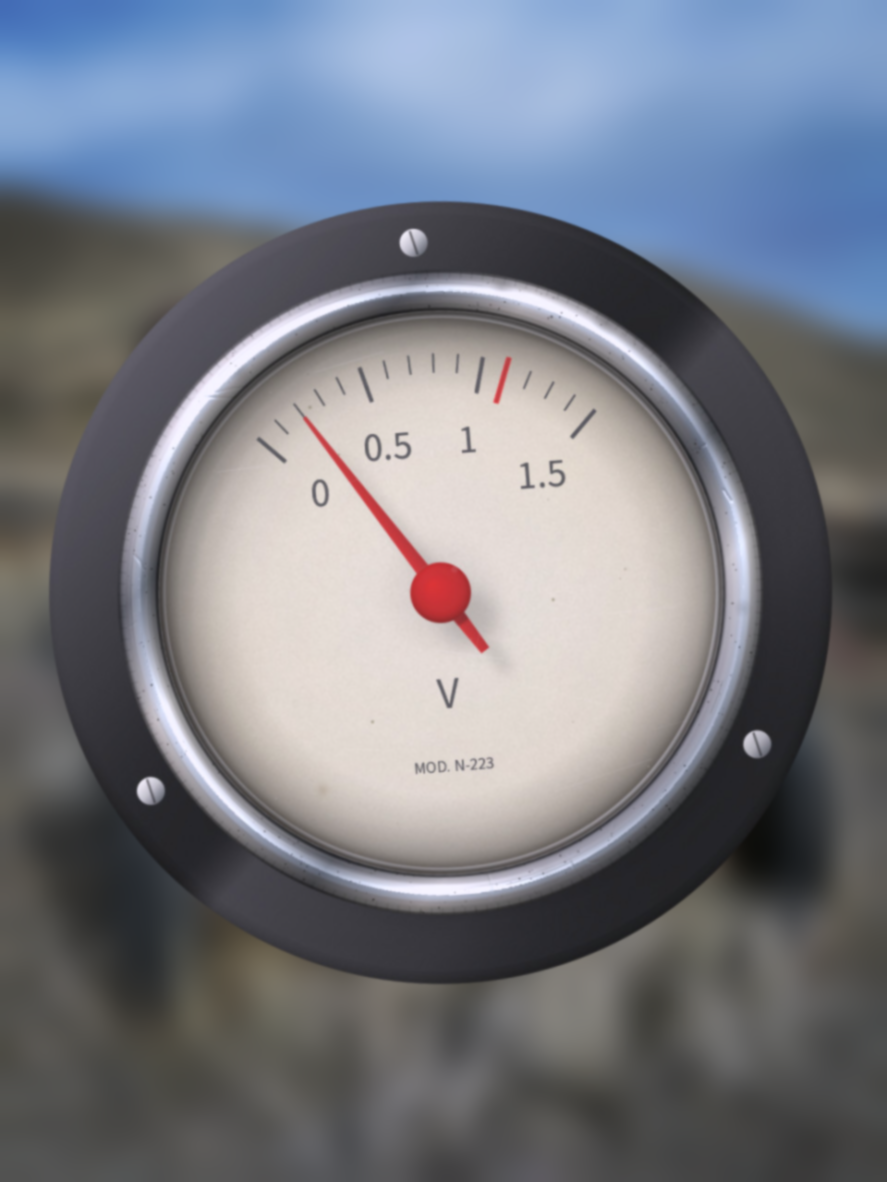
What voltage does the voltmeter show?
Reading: 0.2 V
